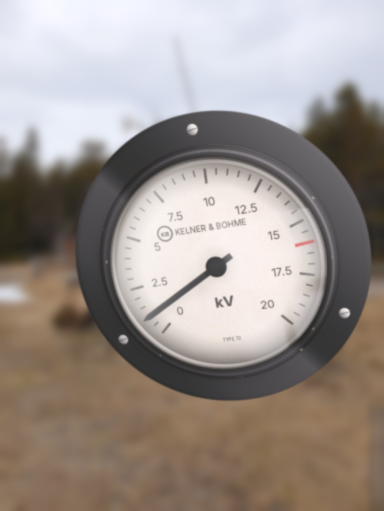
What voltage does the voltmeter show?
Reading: 1 kV
